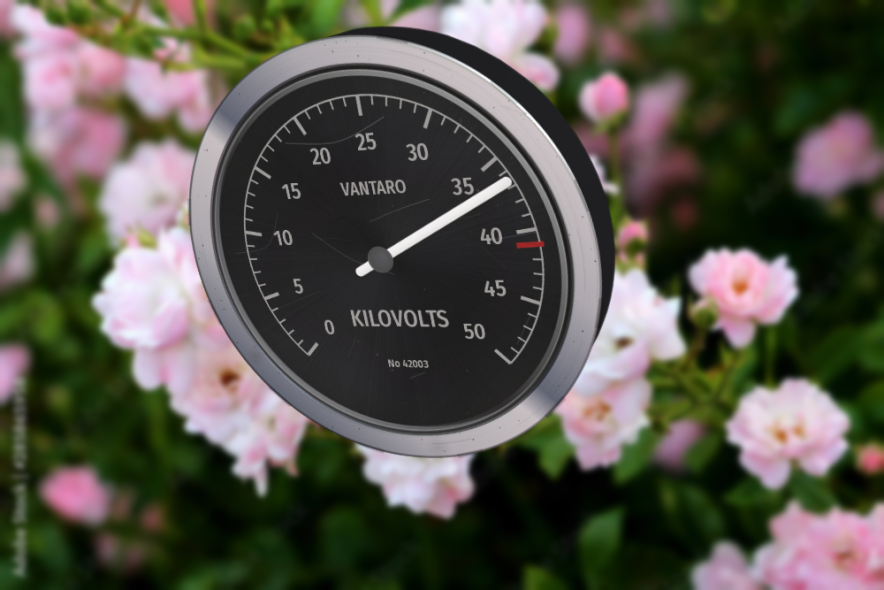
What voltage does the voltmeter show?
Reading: 36.5 kV
